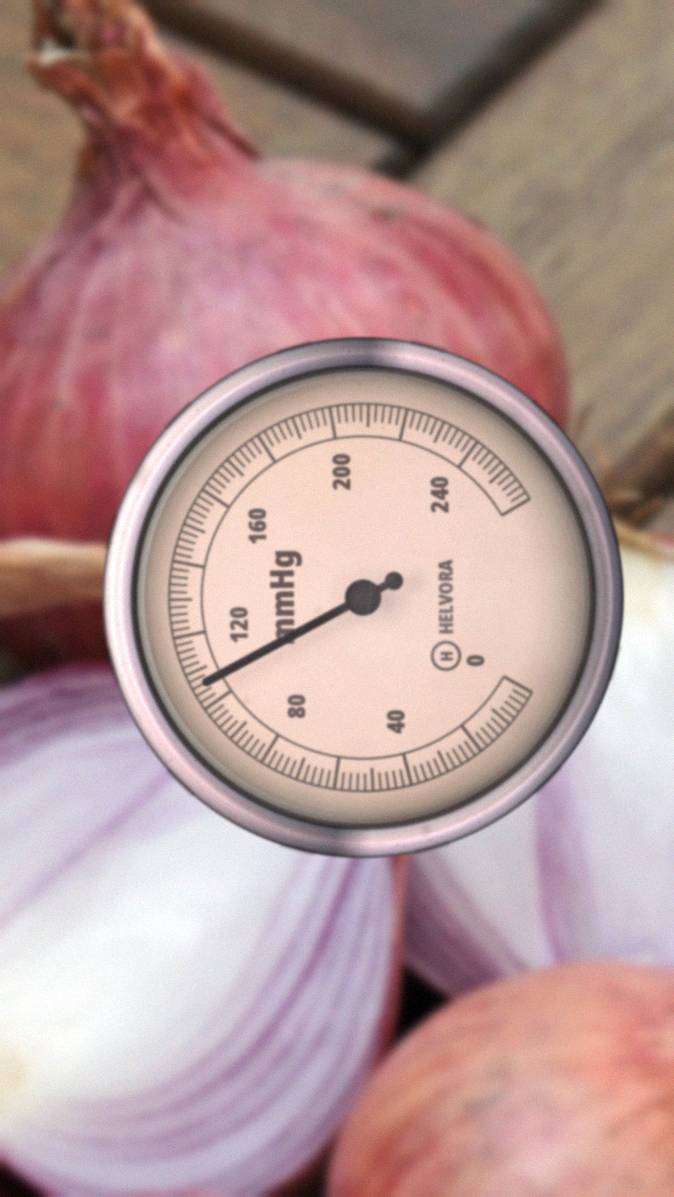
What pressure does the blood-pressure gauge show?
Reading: 106 mmHg
